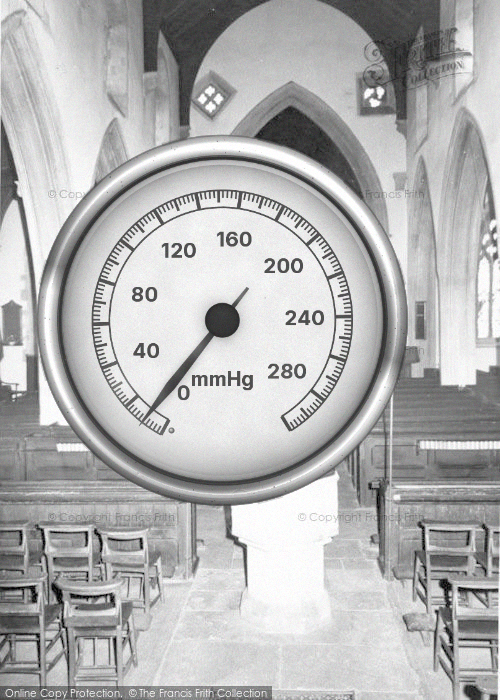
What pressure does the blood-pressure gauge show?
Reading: 10 mmHg
